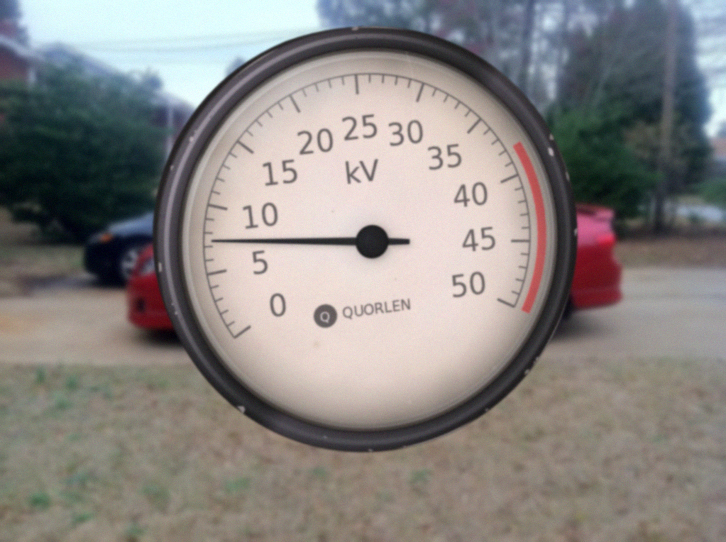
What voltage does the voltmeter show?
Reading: 7.5 kV
